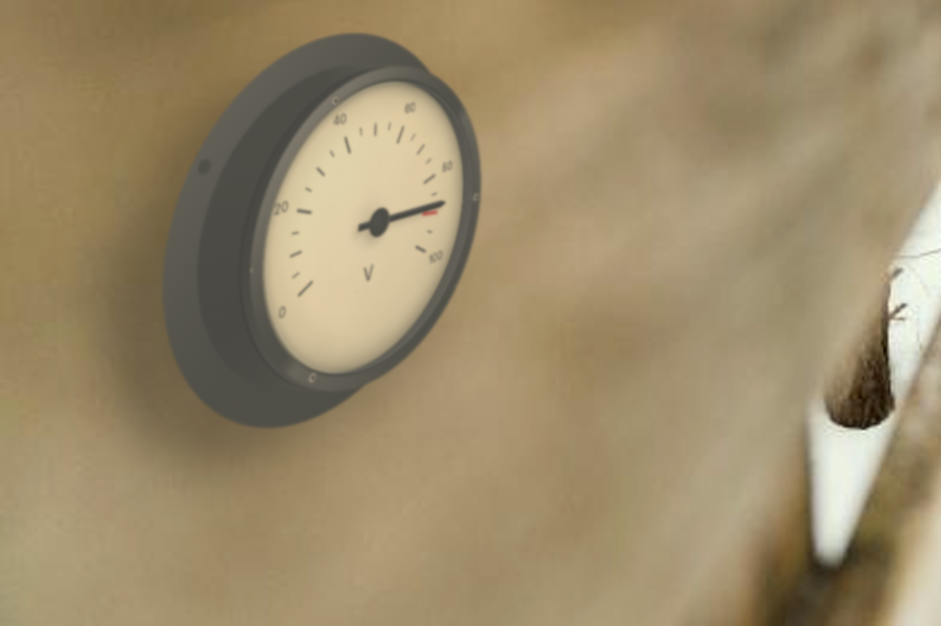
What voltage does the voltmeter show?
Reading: 87.5 V
